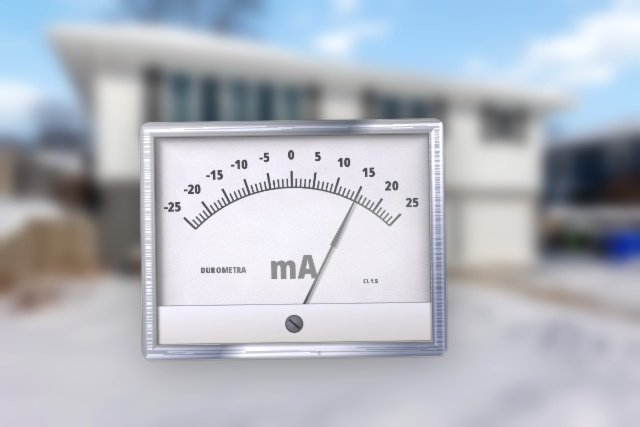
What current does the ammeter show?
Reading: 15 mA
